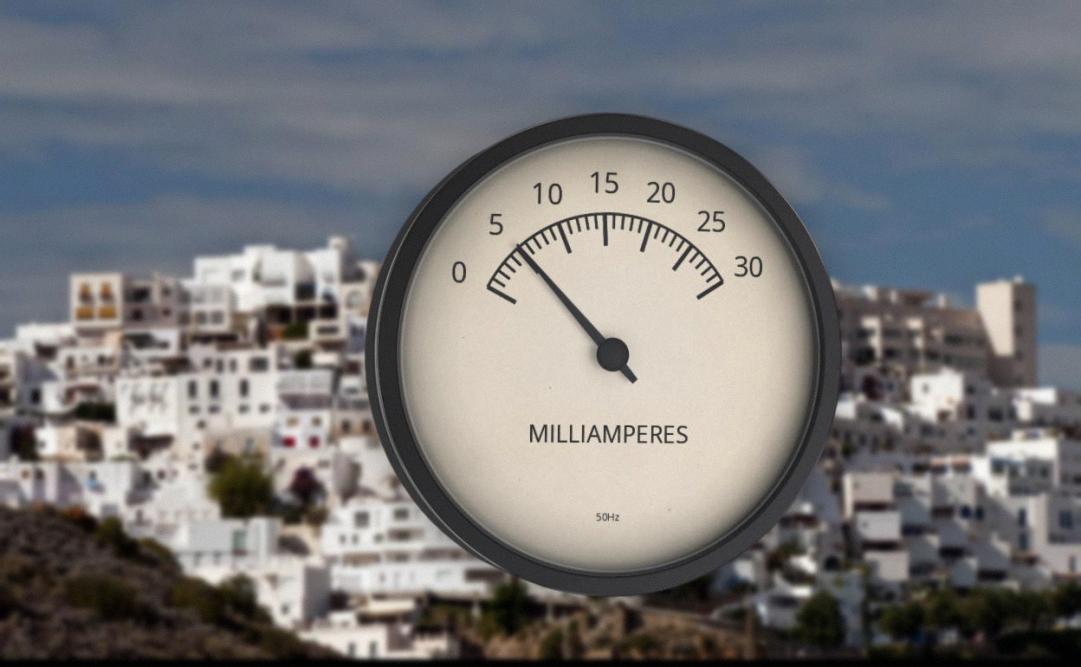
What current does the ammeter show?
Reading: 5 mA
